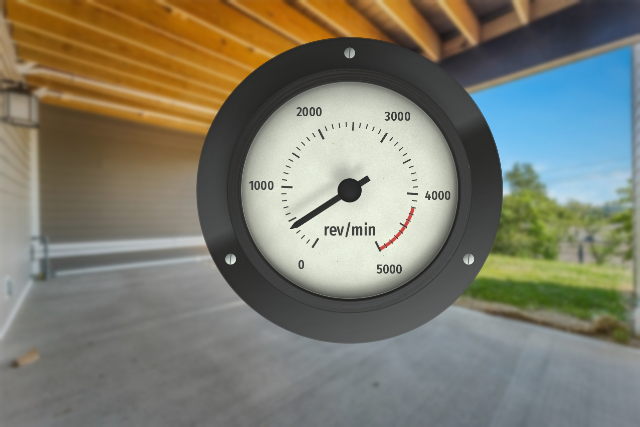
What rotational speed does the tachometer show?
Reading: 400 rpm
